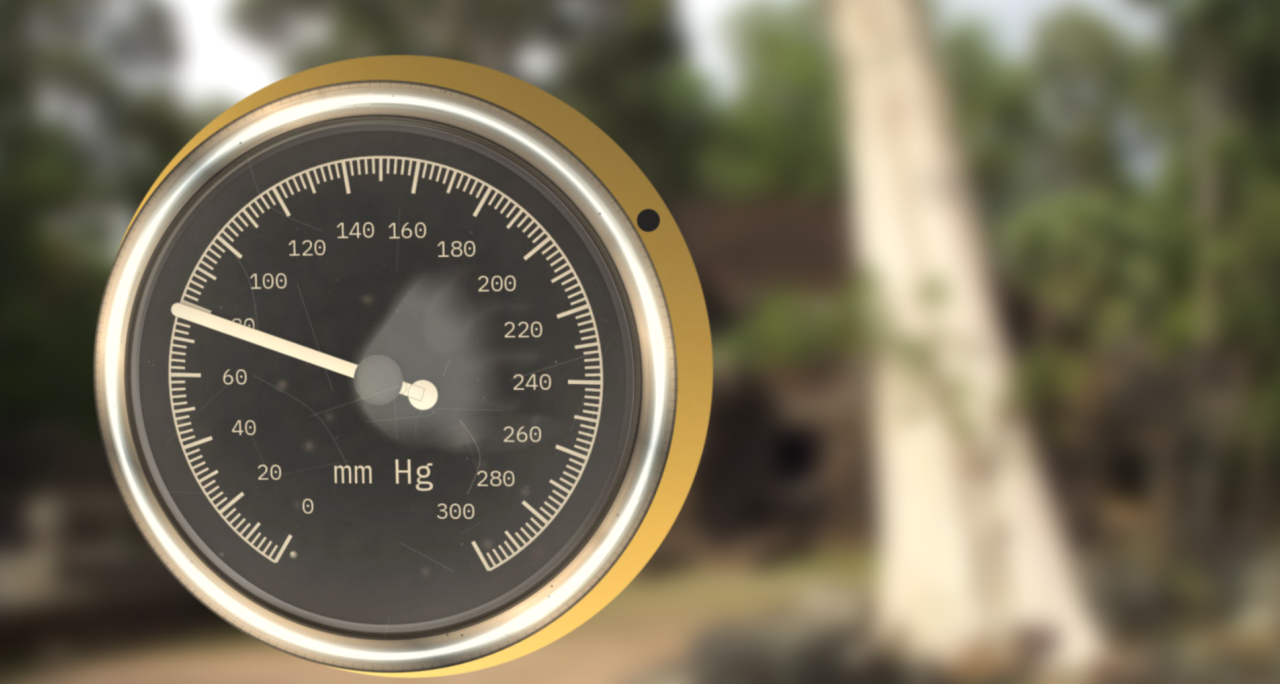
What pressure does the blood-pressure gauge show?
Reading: 78 mmHg
